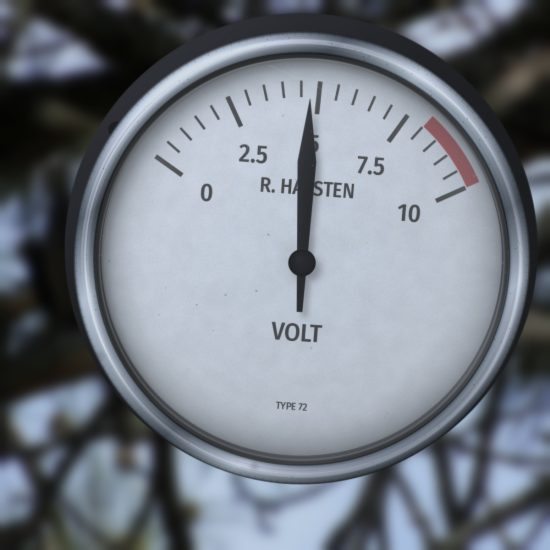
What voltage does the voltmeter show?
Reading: 4.75 V
